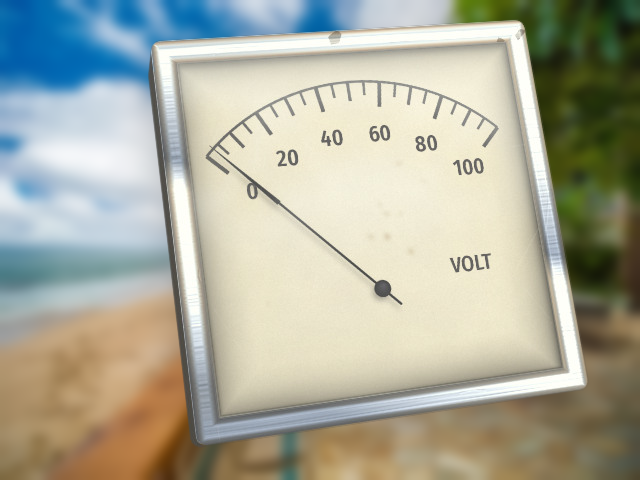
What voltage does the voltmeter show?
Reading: 2.5 V
